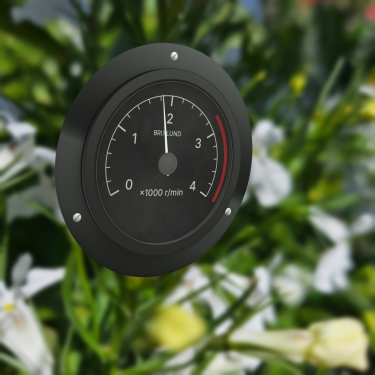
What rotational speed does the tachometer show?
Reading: 1800 rpm
